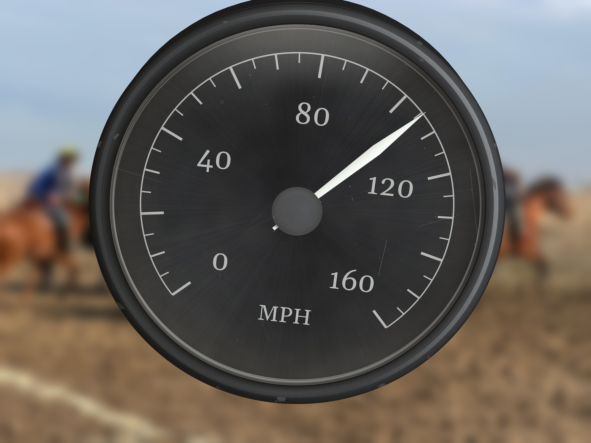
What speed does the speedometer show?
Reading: 105 mph
